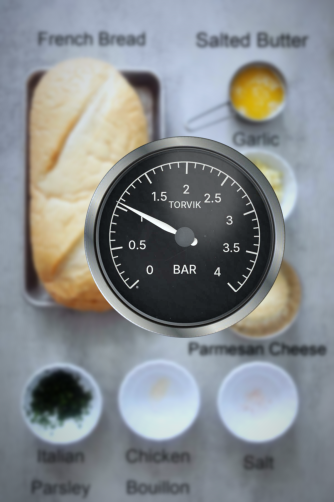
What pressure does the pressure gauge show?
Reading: 1.05 bar
